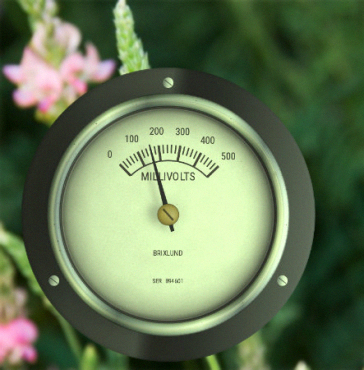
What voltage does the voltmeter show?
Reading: 160 mV
